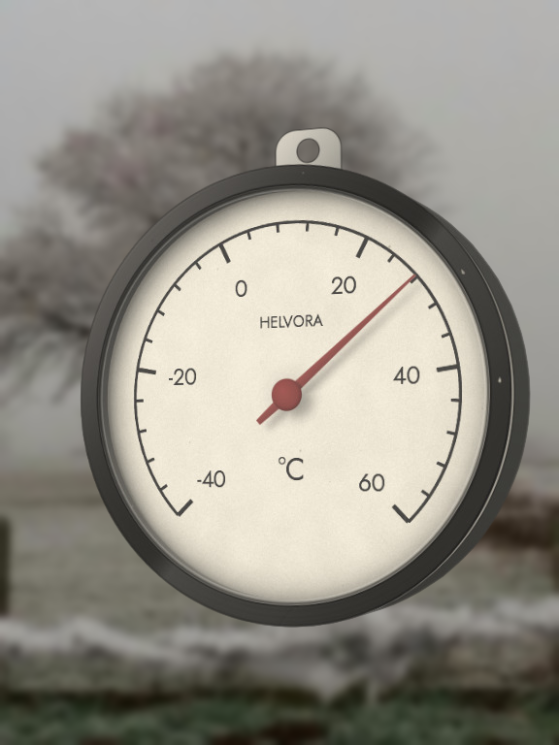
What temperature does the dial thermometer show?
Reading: 28 °C
